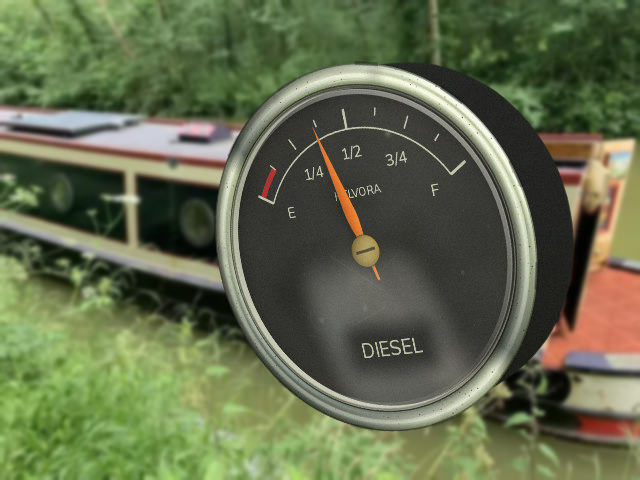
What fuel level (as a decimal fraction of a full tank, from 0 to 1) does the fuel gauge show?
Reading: 0.375
